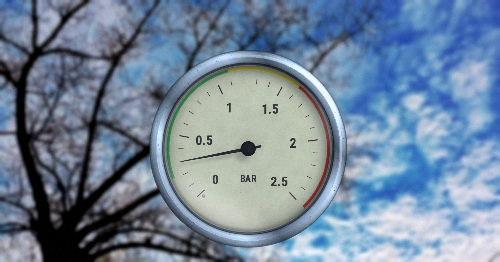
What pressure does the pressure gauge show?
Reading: 0.3 bar
